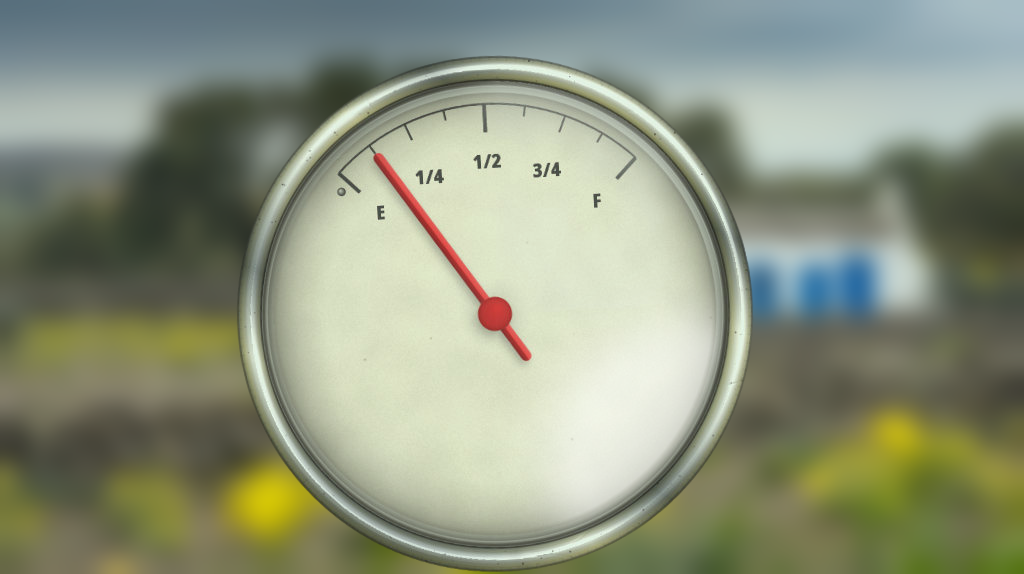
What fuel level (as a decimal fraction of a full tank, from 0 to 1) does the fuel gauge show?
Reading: 0.125
